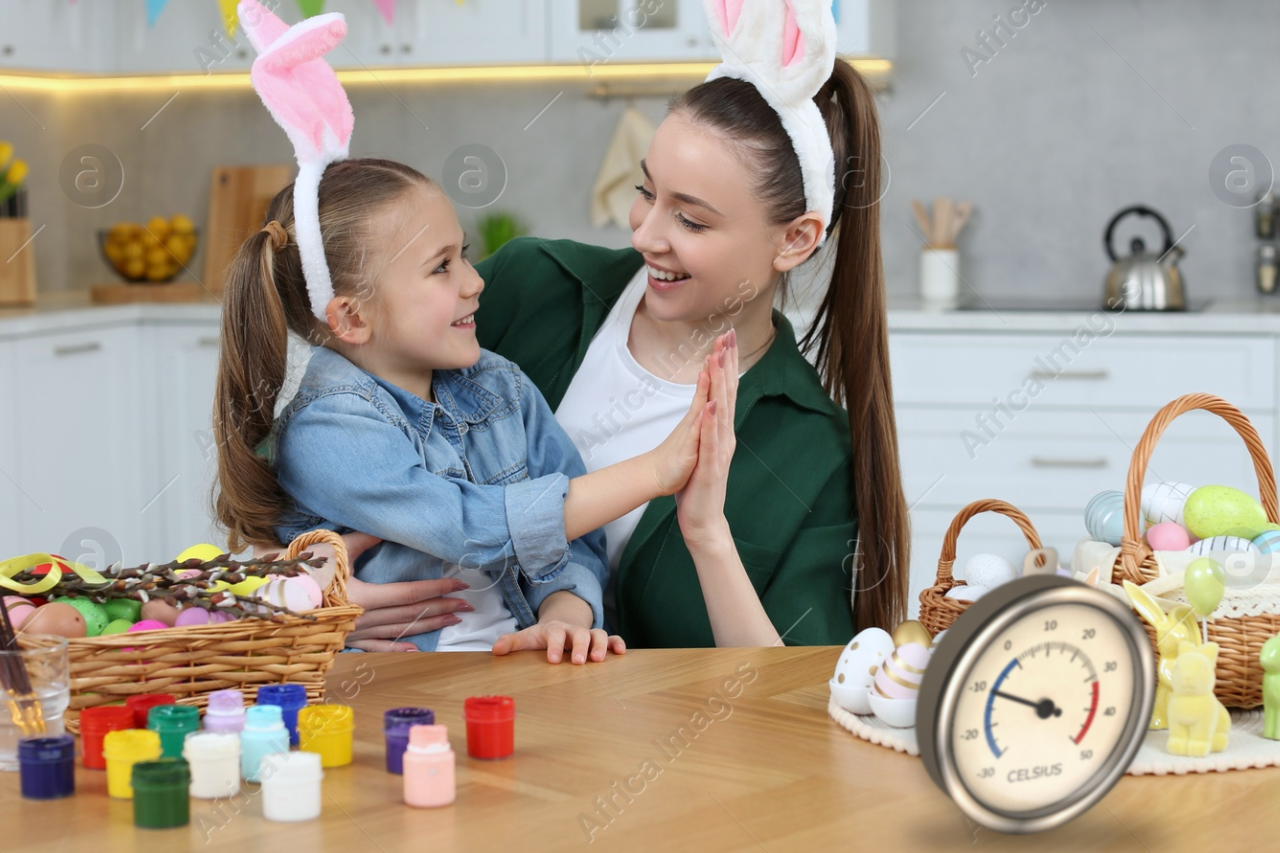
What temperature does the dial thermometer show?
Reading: -10 °C
